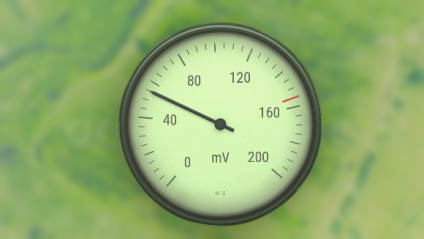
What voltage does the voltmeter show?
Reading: 55 mV
